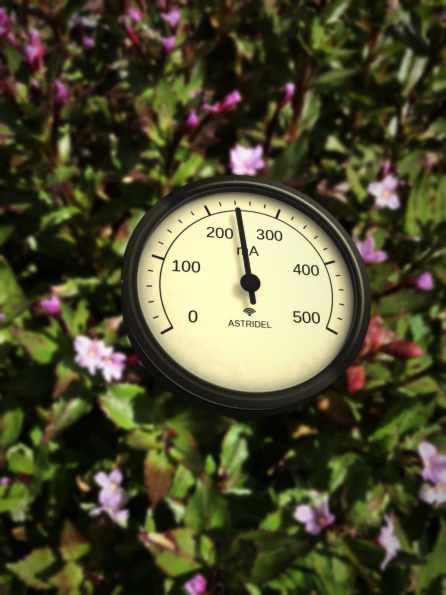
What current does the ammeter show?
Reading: 240 mA
